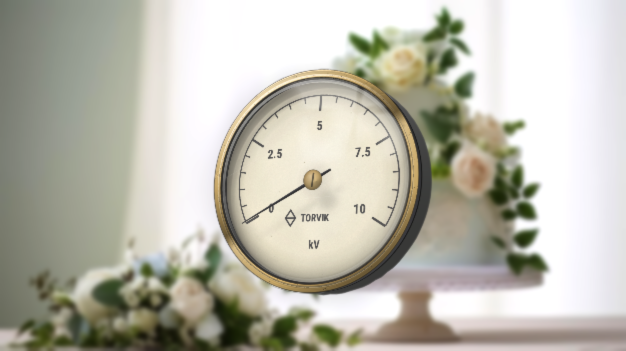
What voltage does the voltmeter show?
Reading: 0 kV
